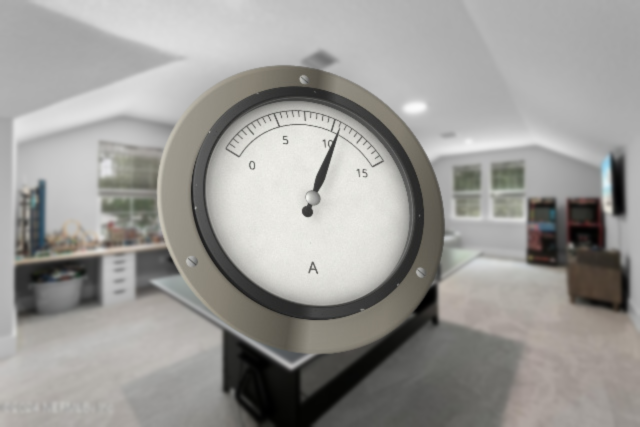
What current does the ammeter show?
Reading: 10.5 A
